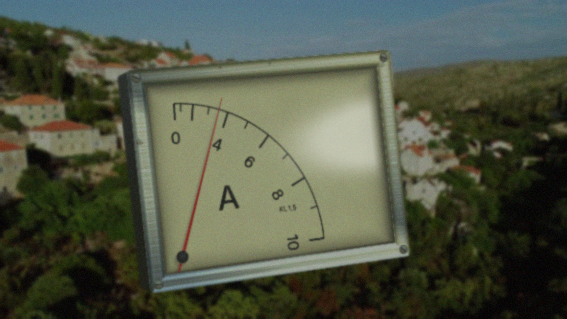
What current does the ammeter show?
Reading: 3.5 A
